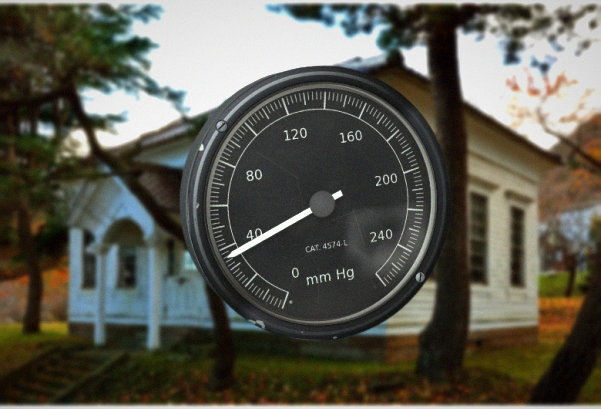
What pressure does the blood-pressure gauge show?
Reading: 36 mmHg
